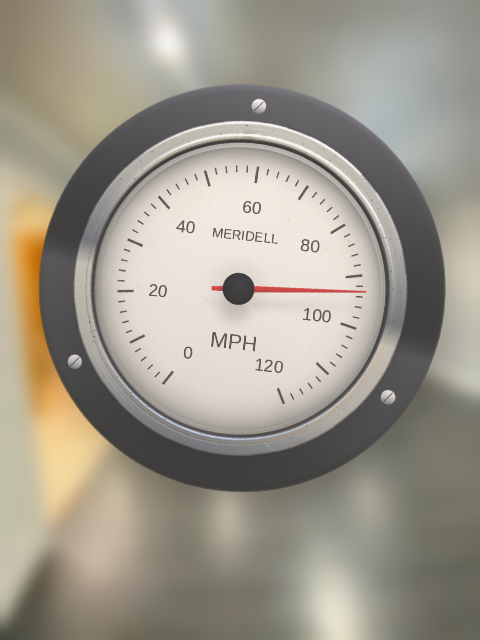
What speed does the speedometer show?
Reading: 93 mph
